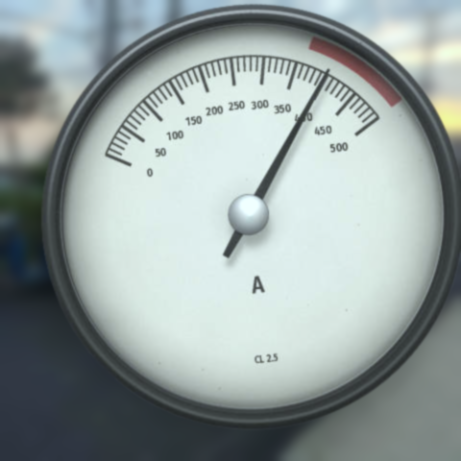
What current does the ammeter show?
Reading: 400 A
